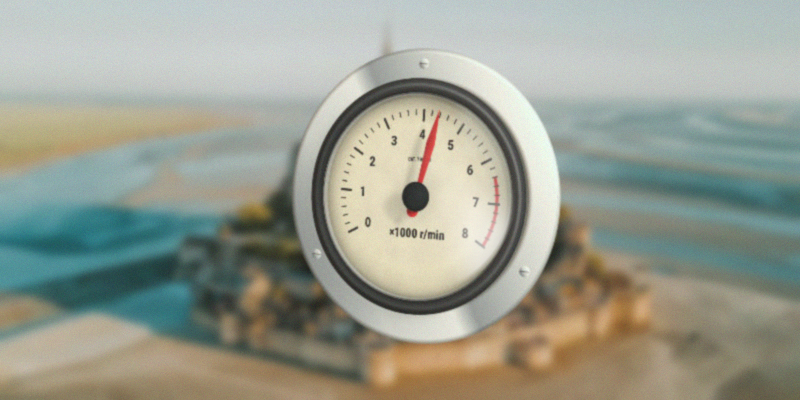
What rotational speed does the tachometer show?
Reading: 4400 rpm
